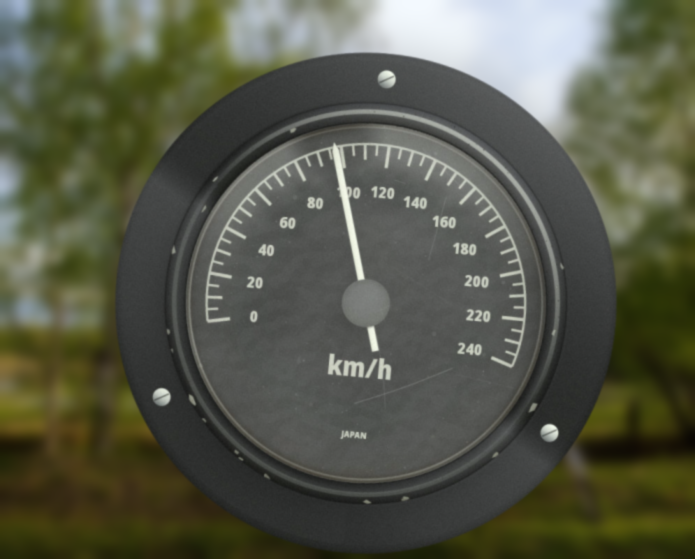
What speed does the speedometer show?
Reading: 97.5 km/h
